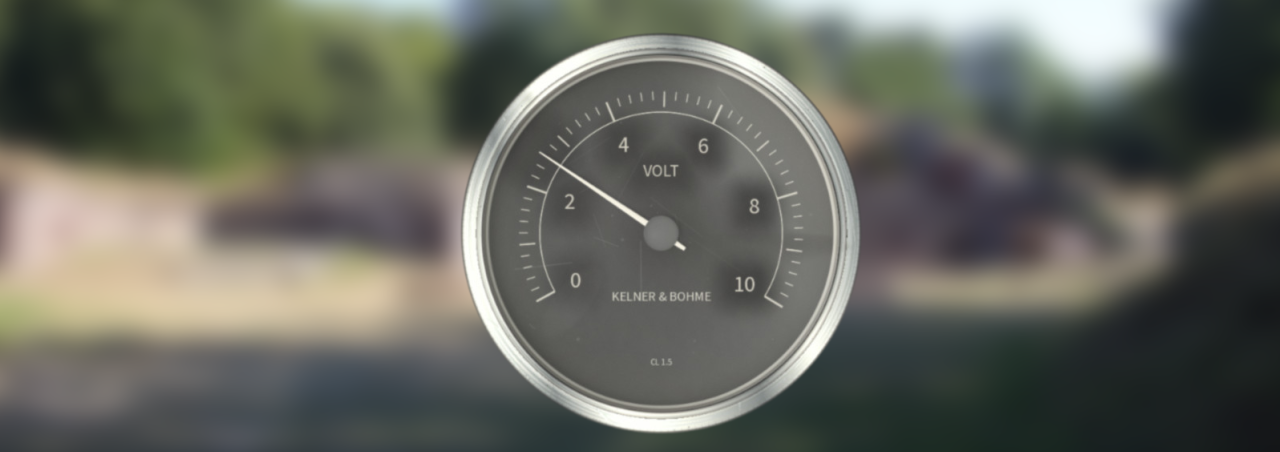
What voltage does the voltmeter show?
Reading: 2.6 V
